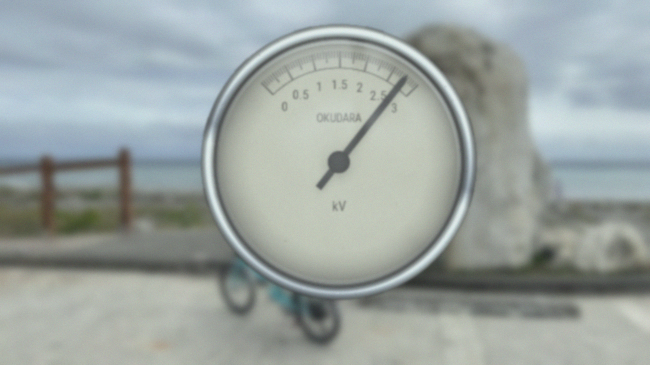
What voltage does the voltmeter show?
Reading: 2.75 kV
